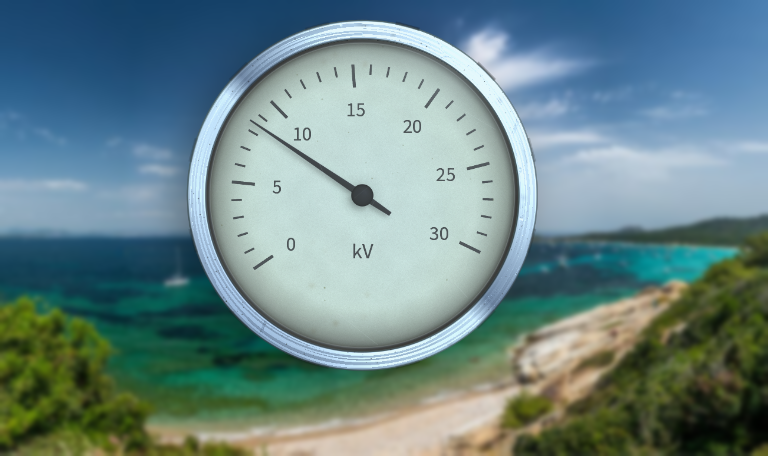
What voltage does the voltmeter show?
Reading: 8.5 kV
